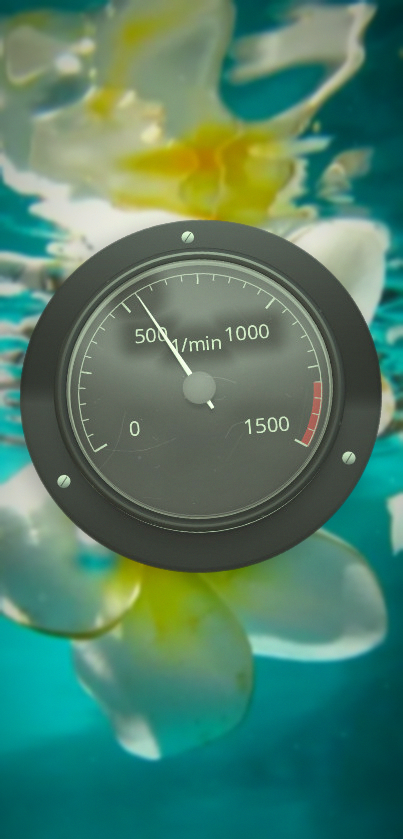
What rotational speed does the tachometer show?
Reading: 550 rpm
